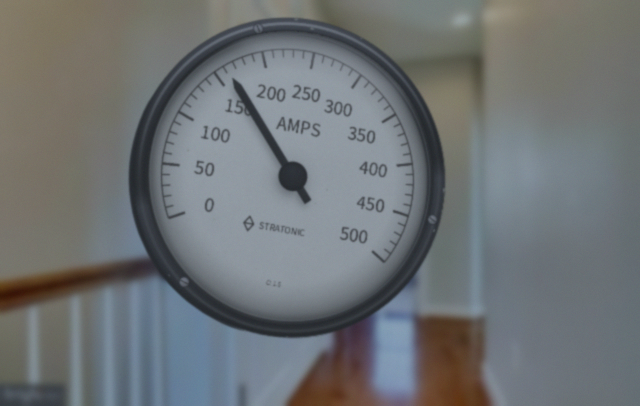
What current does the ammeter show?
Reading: 160 A
